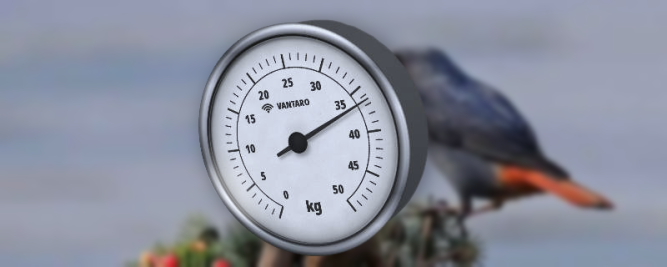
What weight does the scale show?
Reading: 36.5 kg
